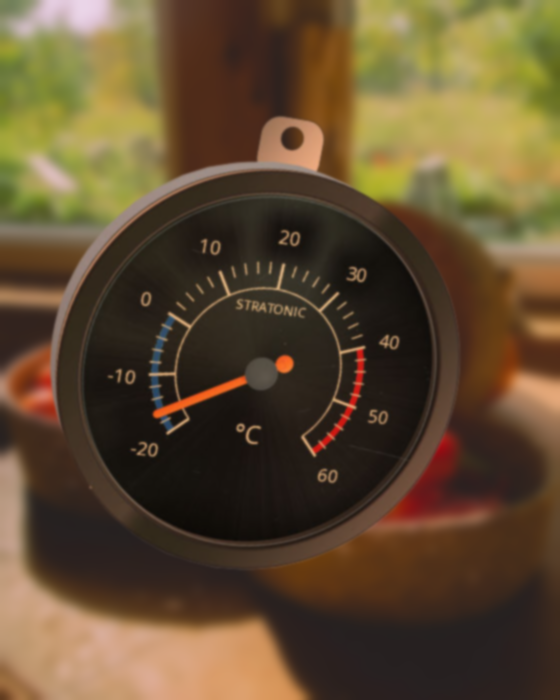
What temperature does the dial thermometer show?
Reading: -16 °C
